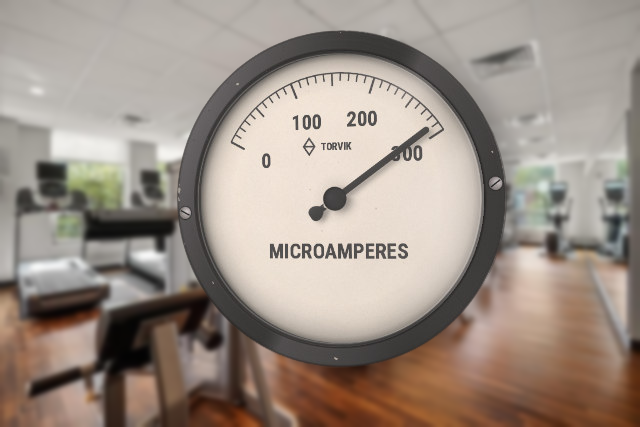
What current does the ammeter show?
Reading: 290 µA
